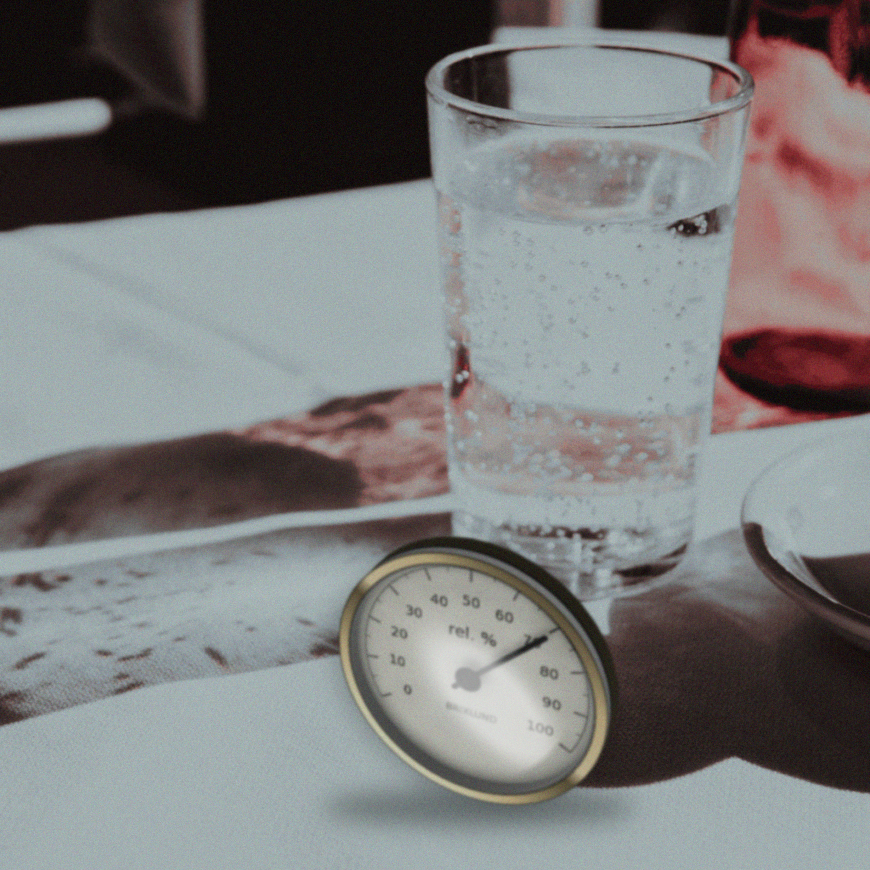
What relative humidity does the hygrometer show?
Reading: 70 %
